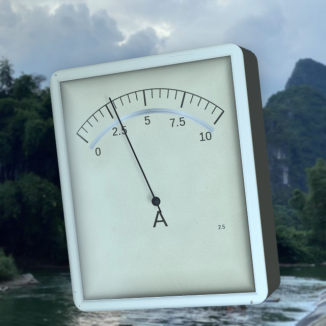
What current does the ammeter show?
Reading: 3 A
